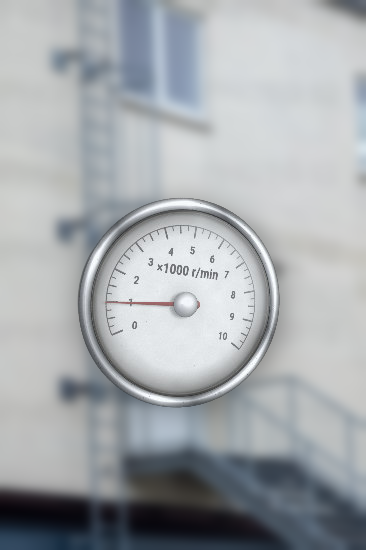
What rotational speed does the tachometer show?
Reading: 1000 rpm
